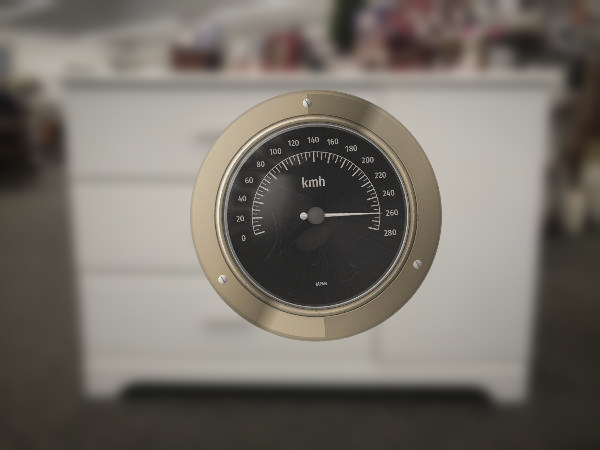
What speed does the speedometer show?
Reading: 260 km/h
